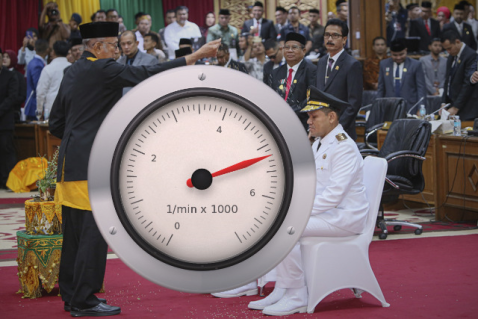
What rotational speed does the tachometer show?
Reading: 5200 rpm
